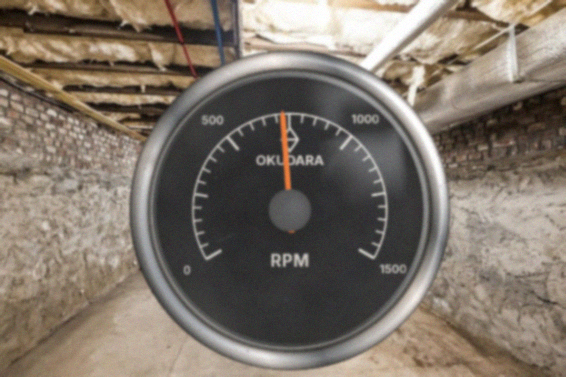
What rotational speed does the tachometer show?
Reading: 725 rpm
